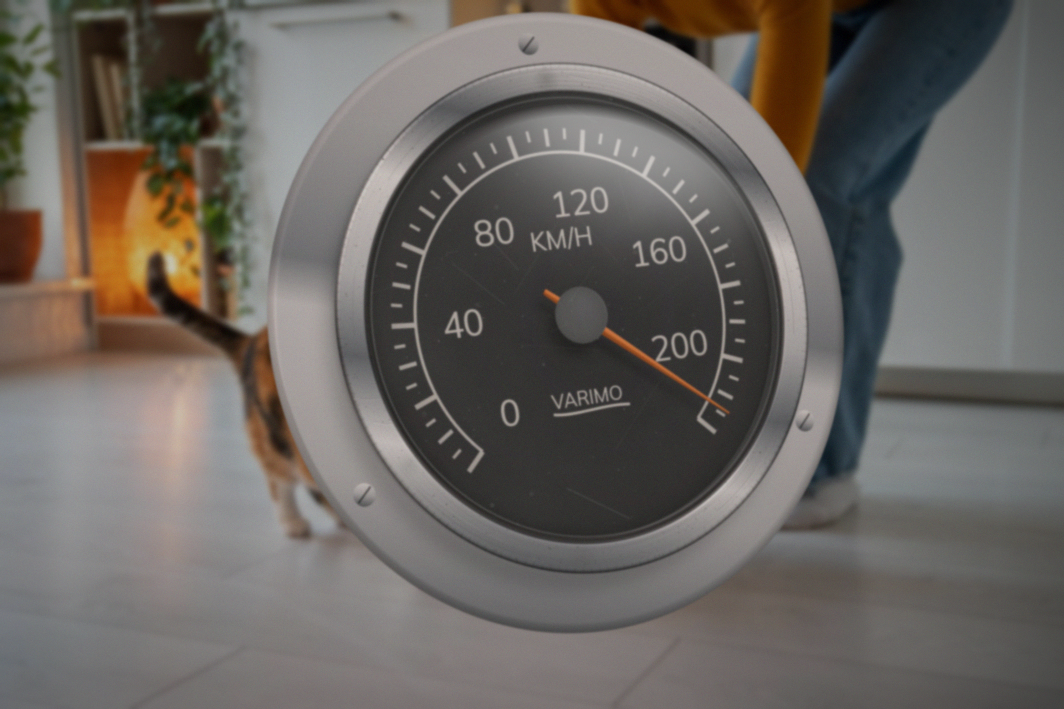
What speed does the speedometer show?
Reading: 215 km/h
